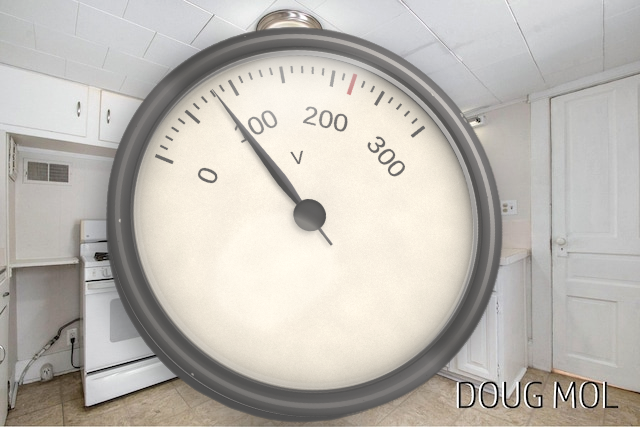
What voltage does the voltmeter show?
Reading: 80 V
